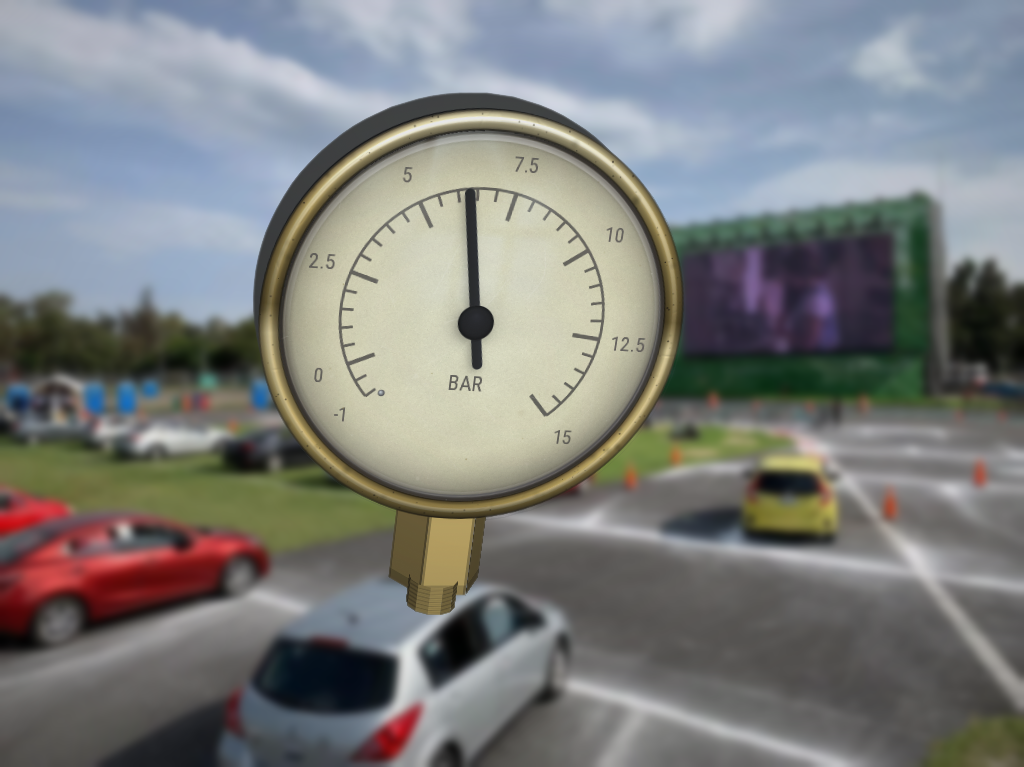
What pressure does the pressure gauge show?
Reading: 6.25 bar
